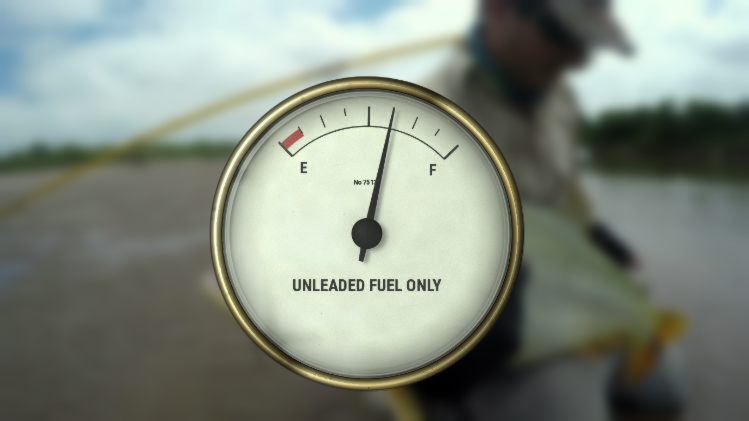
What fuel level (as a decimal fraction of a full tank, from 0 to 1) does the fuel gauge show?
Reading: 0.625
